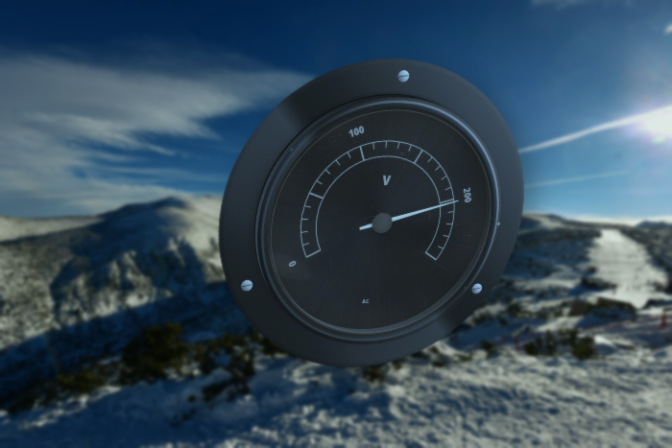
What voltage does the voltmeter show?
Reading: 200 V
